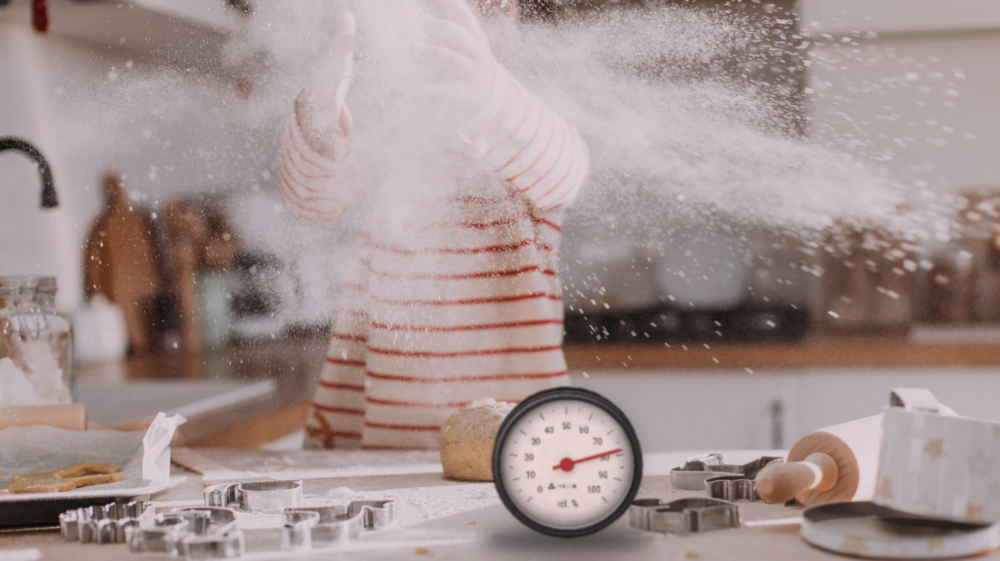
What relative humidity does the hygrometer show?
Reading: 77.5 %
